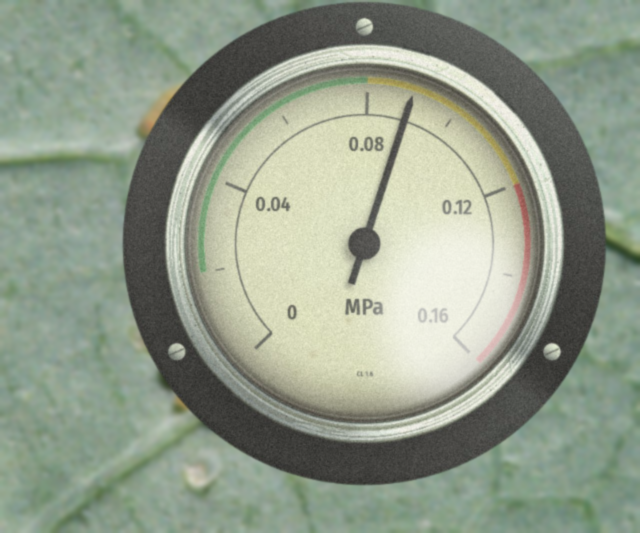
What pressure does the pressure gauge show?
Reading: 0.09 MPa
